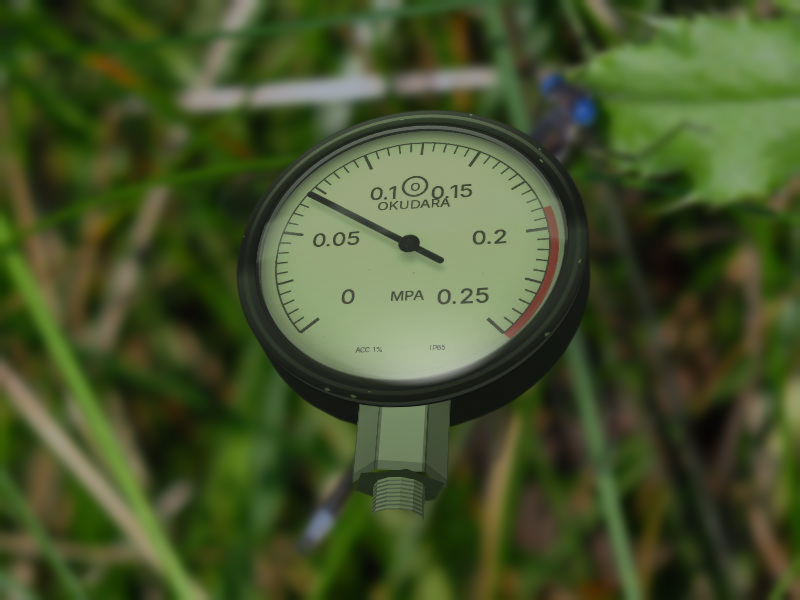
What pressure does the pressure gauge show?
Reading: 0.07 MPa
